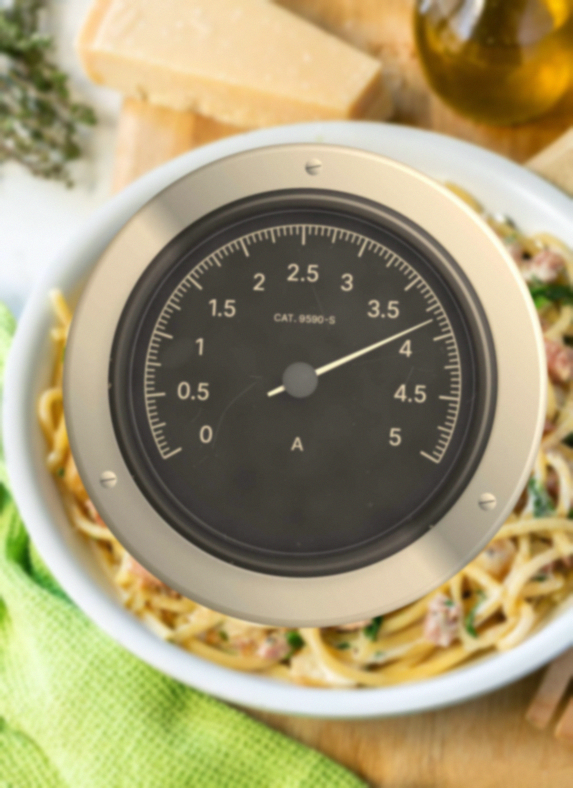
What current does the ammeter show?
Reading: 3.85 A
